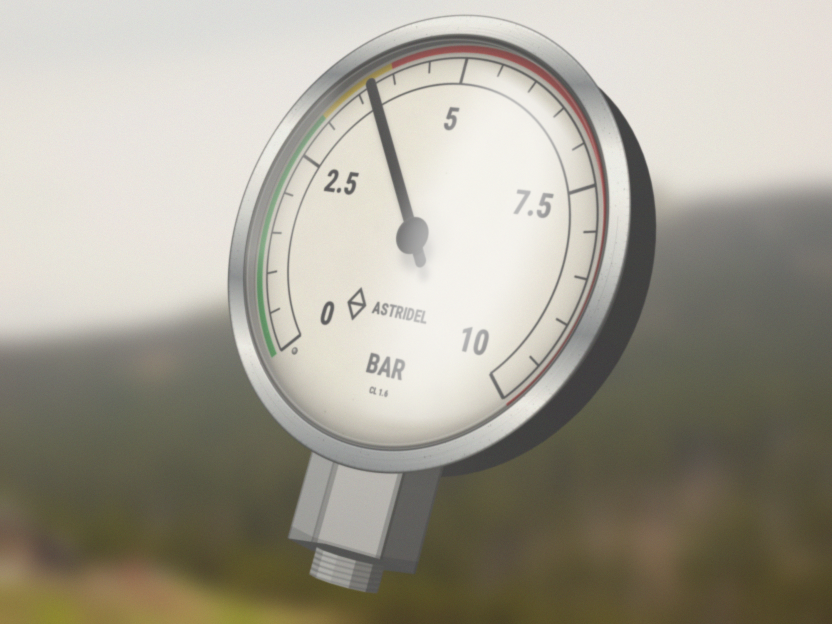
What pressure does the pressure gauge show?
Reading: 3.75 bar
